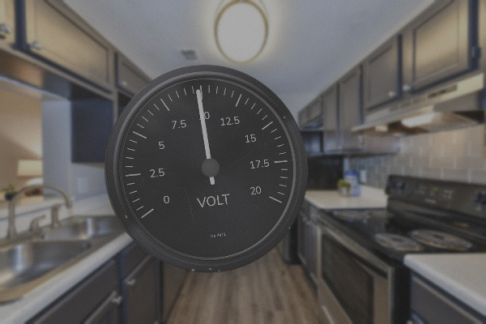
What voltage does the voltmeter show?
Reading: 9.75 V
